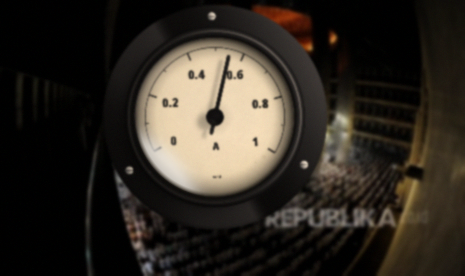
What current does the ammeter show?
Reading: 0.55 A
